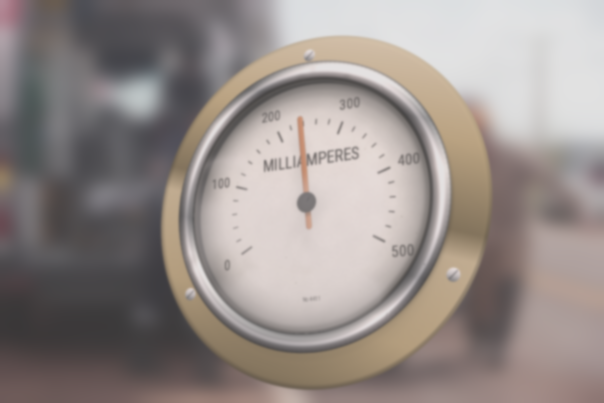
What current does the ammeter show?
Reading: 240 mA
